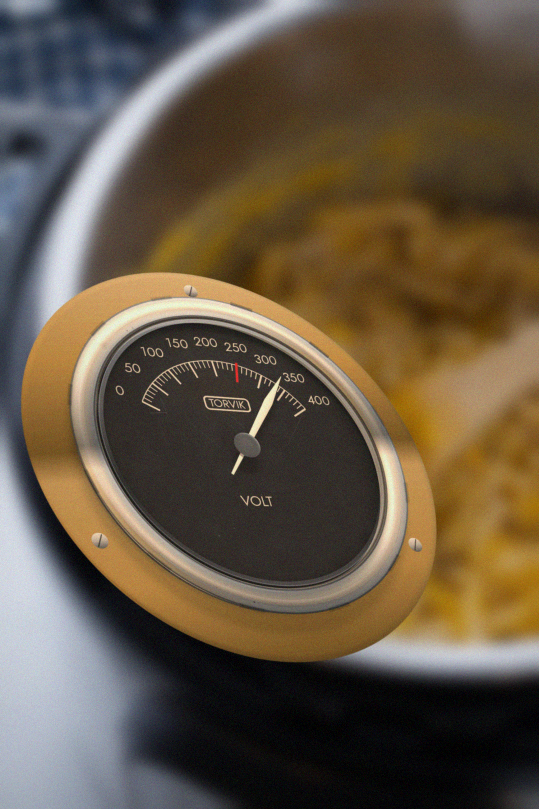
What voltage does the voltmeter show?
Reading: 330 V
